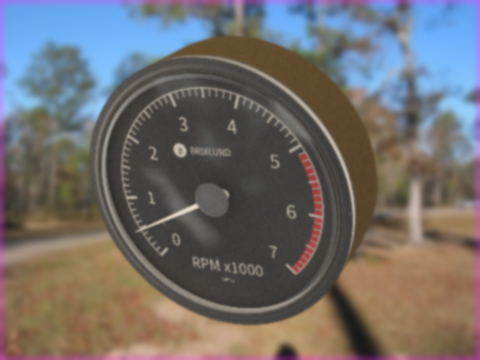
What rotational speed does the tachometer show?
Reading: 500 rpm
